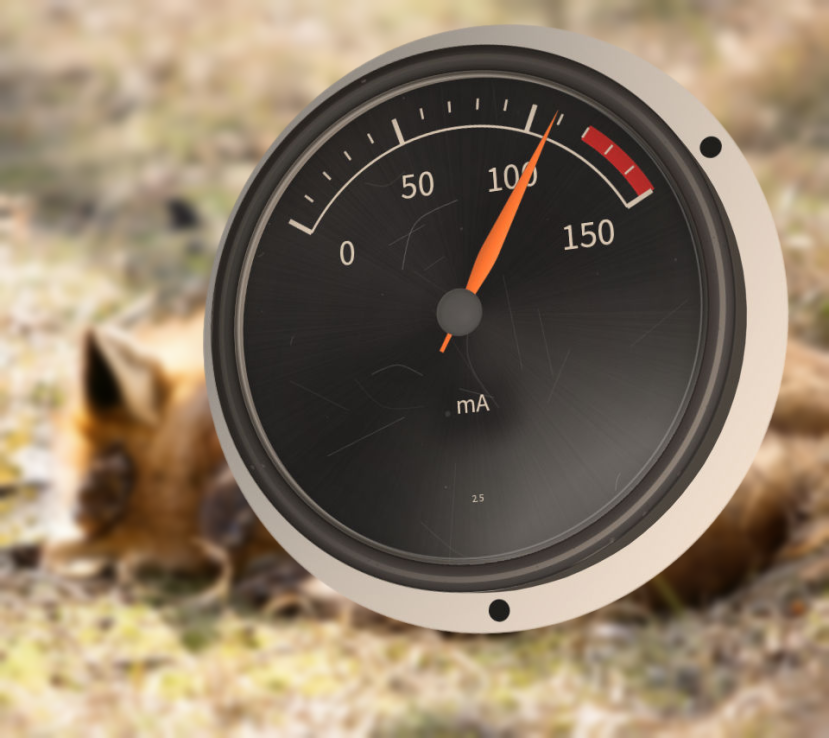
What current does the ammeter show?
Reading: 110 mA
